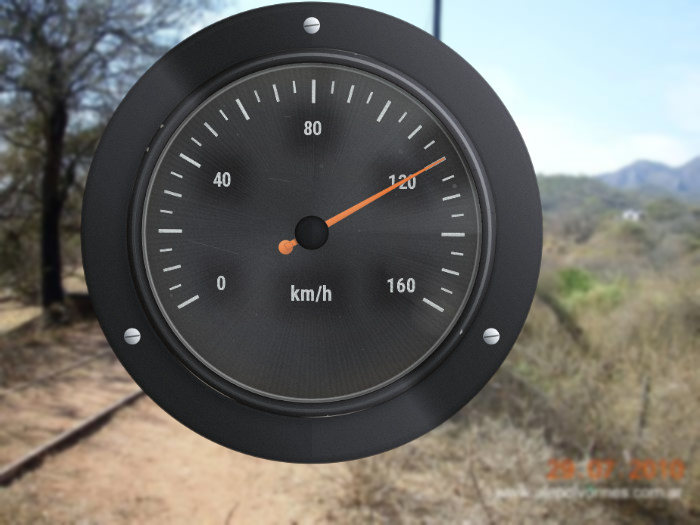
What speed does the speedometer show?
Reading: 120 km/h
